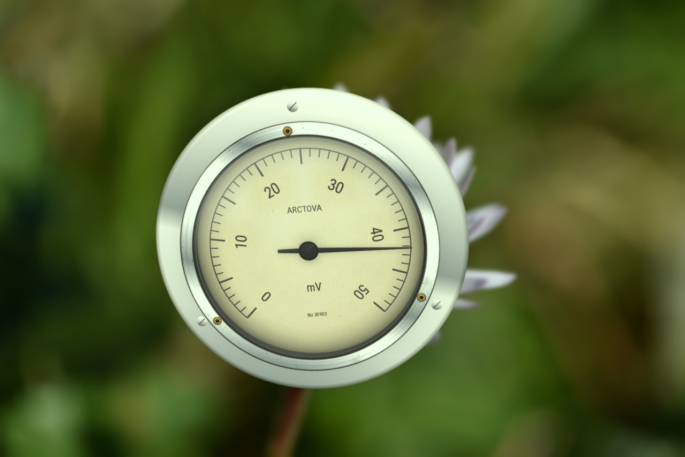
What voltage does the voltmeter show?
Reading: 42 mV
